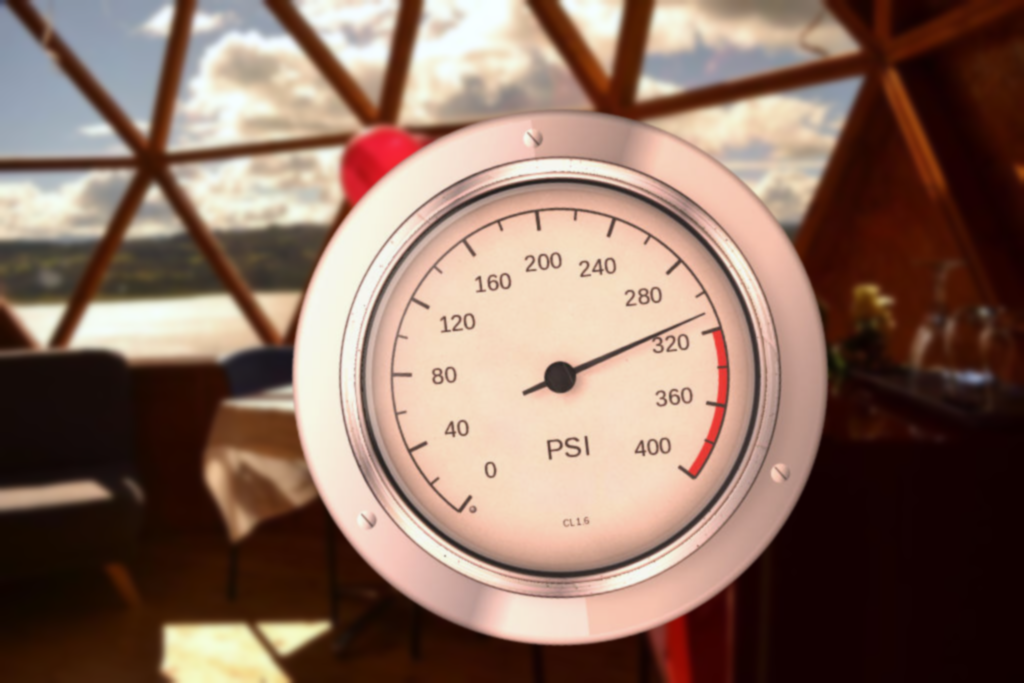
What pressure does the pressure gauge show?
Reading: 310 psi
